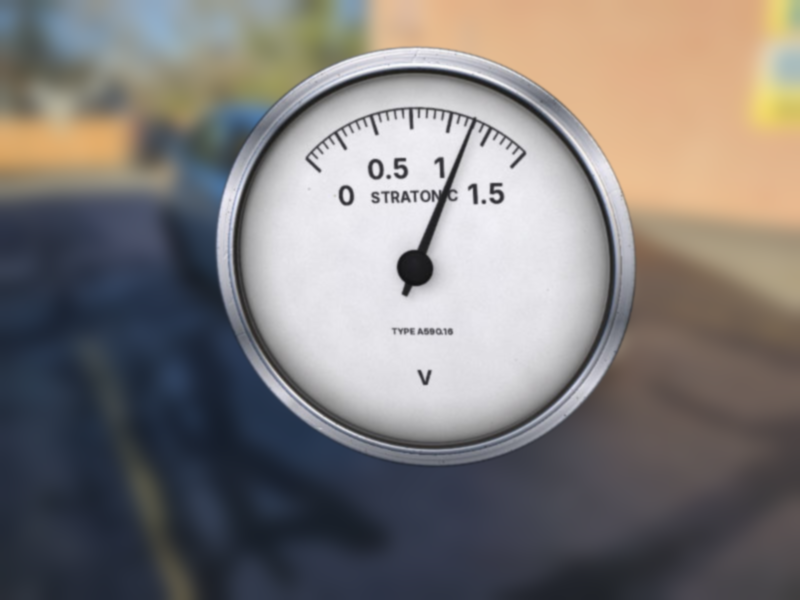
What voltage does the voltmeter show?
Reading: 1.15 V
